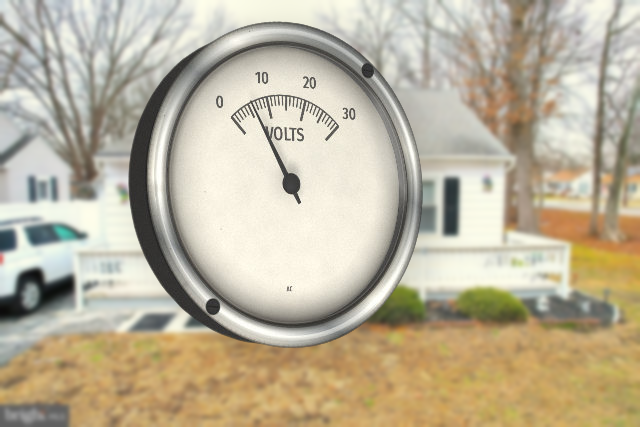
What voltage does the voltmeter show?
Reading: 5 V
